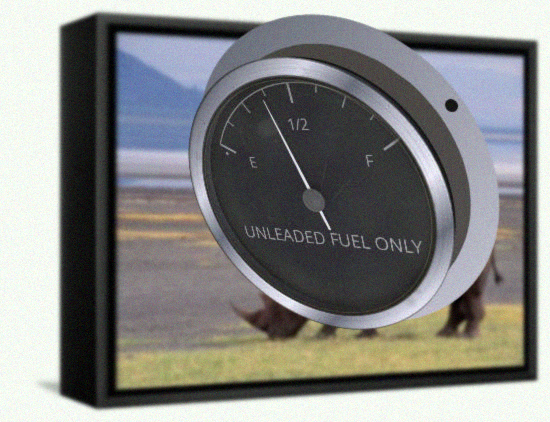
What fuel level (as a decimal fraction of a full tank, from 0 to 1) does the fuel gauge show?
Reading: 0.375
